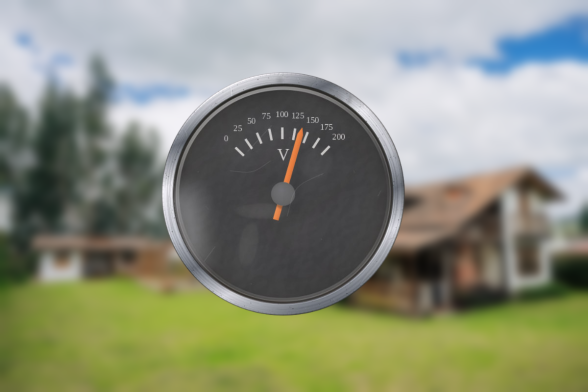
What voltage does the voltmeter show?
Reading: 137.5 V
